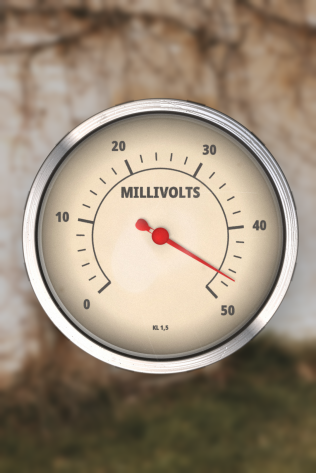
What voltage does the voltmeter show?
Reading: 47 mV
